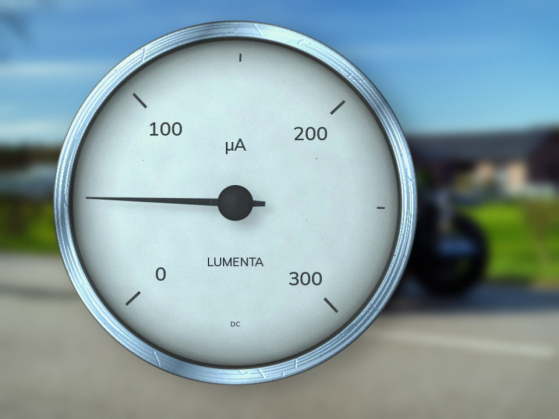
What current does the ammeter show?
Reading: 50 µA
